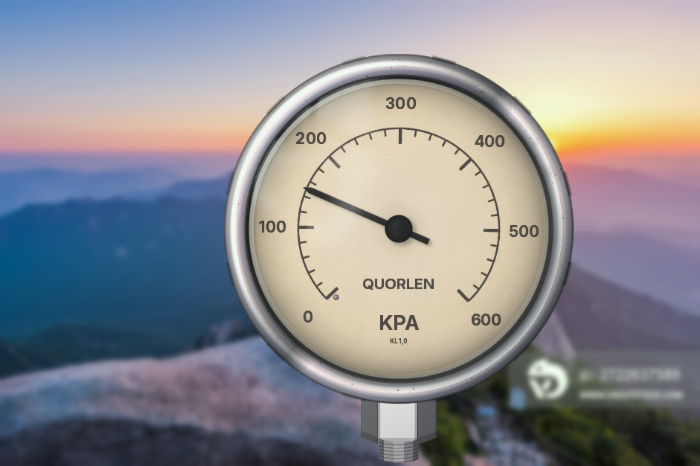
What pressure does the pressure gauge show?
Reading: 150 kPa
